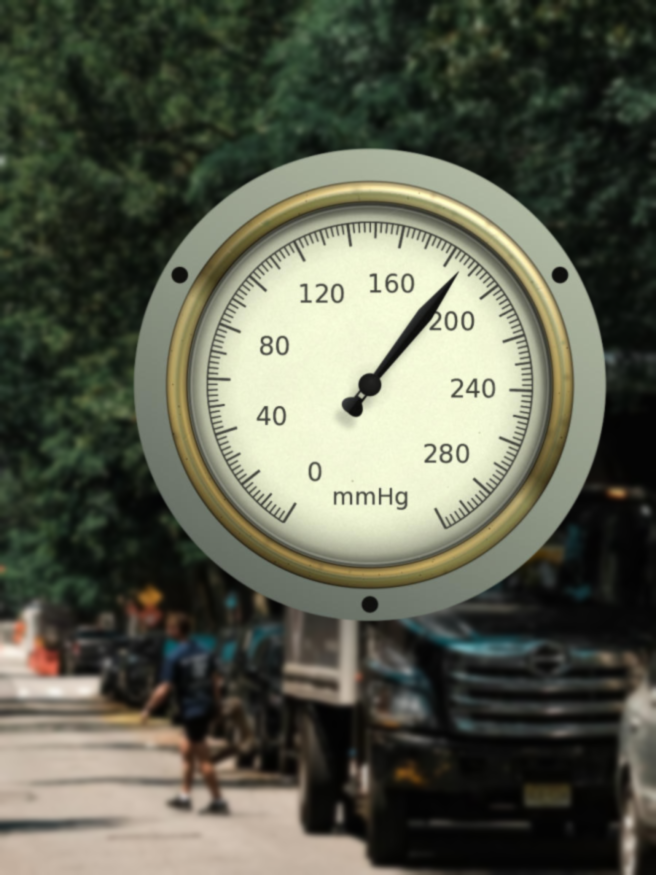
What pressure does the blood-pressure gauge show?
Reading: 186 mmHg
